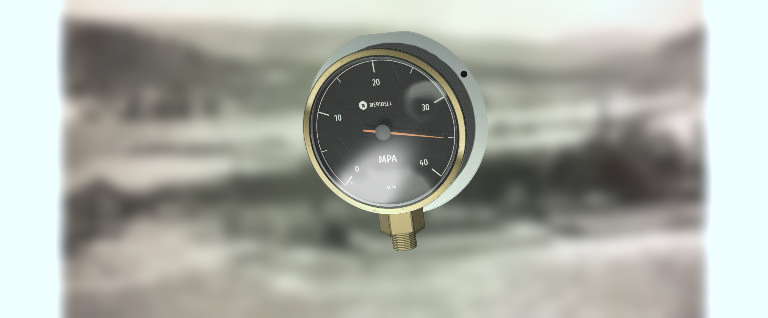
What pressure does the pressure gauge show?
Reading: 35 MPa
